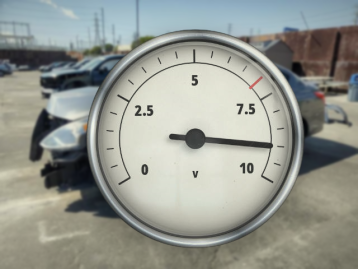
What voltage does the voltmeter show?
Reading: 9 V
